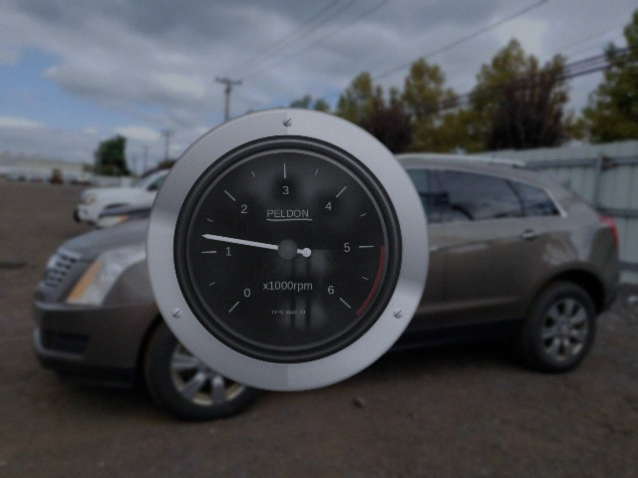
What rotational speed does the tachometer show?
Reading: 1250 rpm
